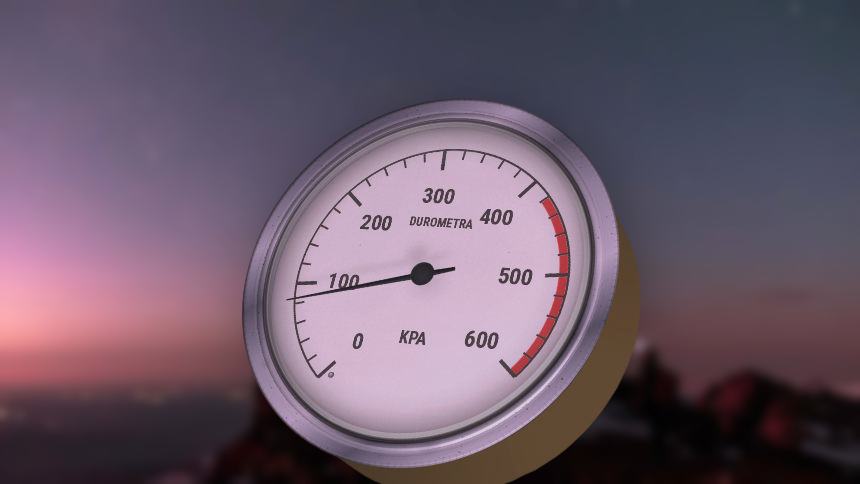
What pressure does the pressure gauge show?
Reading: 80 kPa
